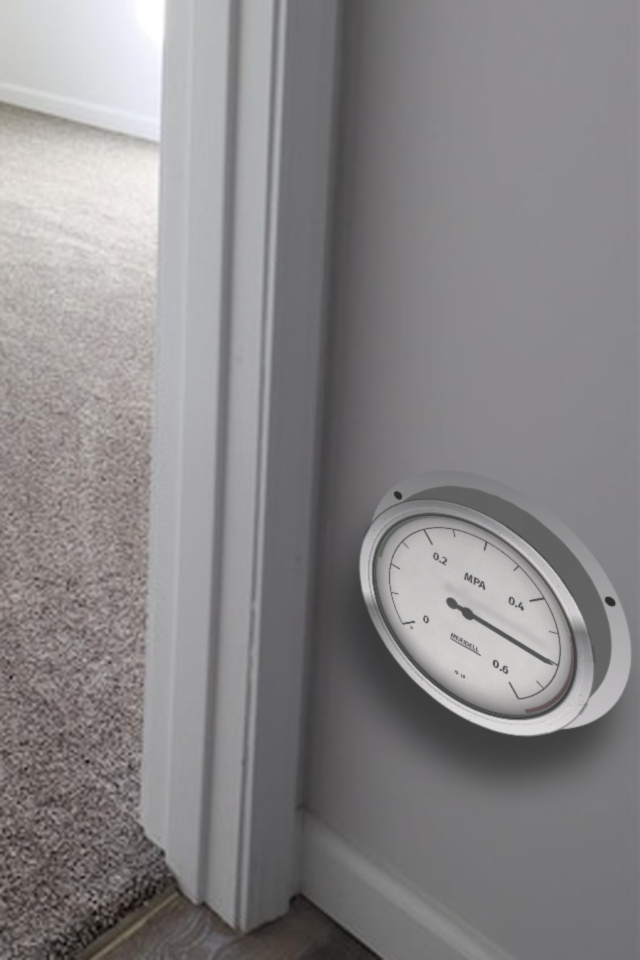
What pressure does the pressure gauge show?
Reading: 0.5 MPa
